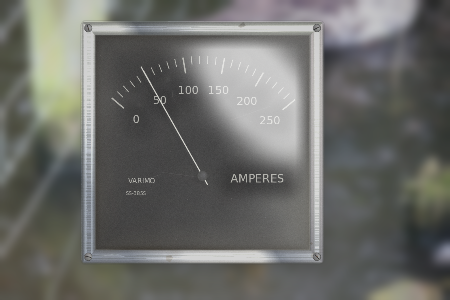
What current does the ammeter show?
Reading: 50 A
